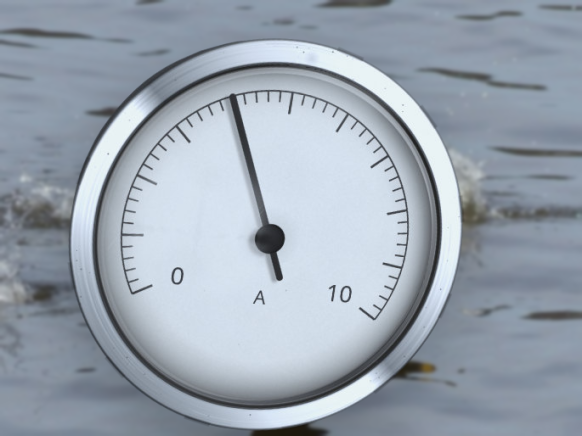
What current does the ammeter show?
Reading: 4 A
